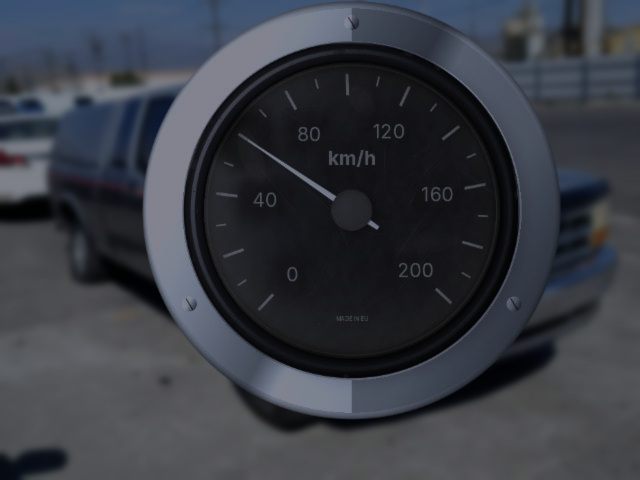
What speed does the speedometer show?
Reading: 60 km/h
